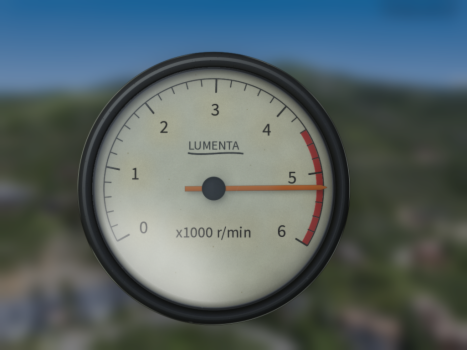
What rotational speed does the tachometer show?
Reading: 5200 rpm
